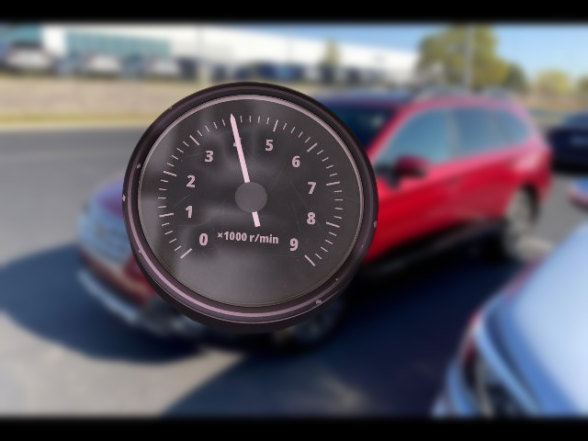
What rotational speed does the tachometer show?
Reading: 4000 rpm
